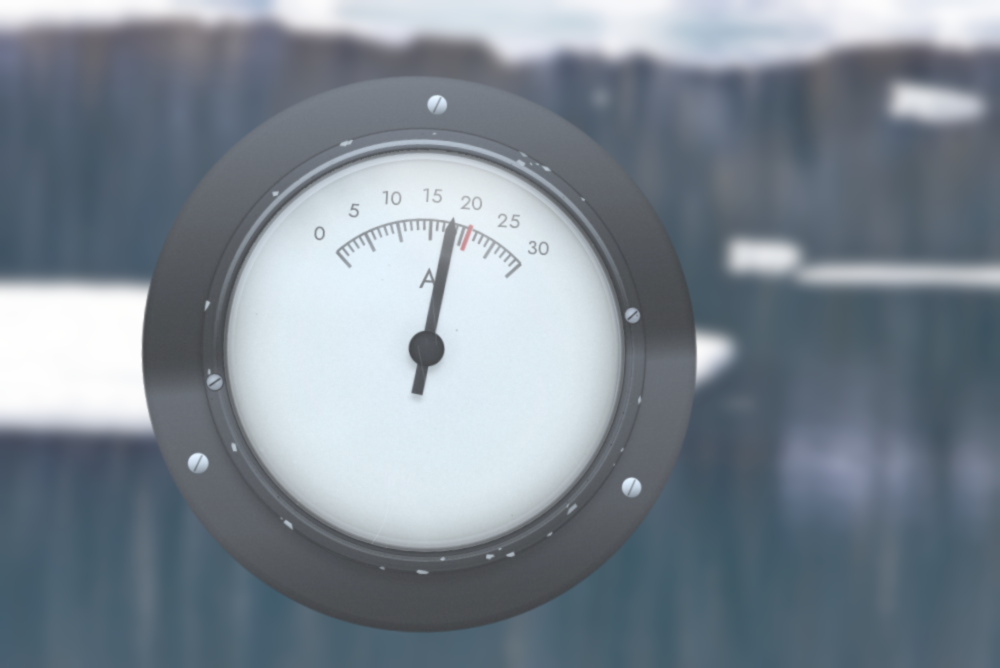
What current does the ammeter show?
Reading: 18 A
